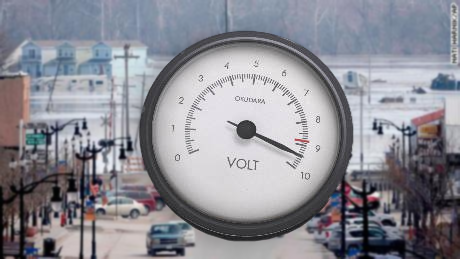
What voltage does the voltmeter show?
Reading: 9.5 V
